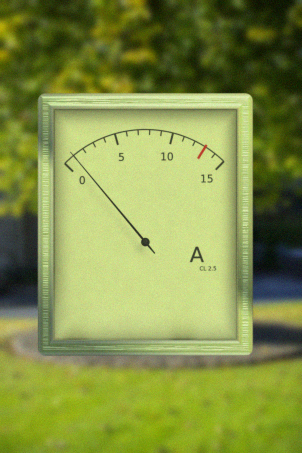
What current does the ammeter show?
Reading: 1 A
